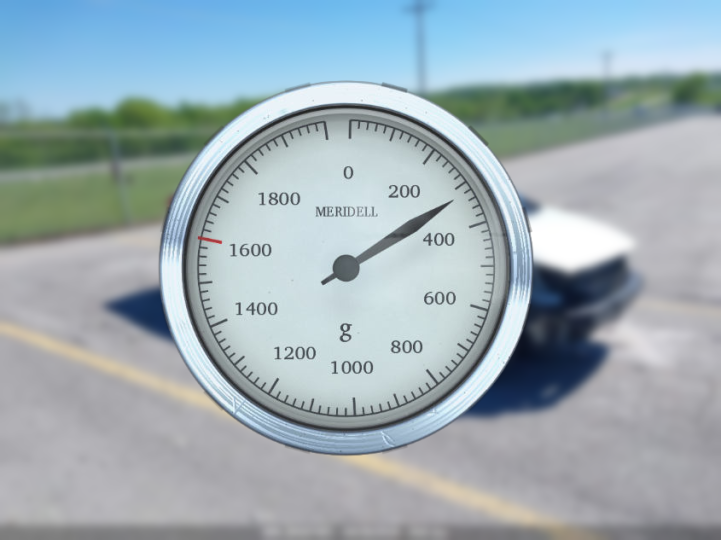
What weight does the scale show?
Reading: 320 g
